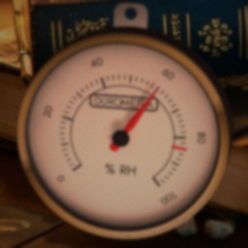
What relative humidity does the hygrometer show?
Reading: 60 %
